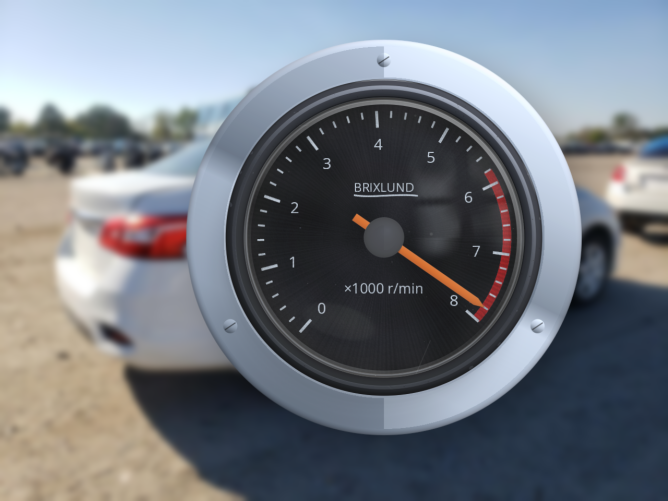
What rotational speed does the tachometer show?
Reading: 7800 rpm
